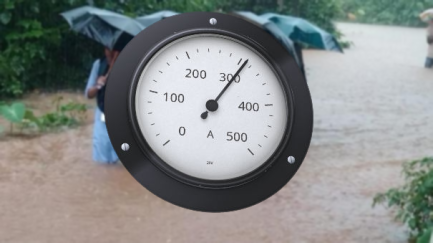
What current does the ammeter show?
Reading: 310 A
